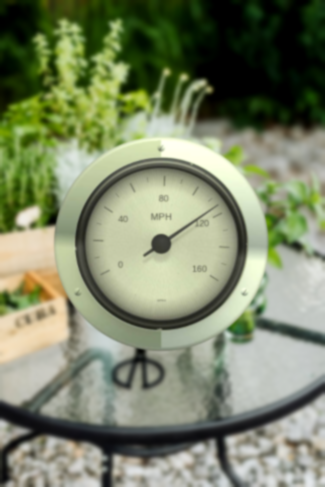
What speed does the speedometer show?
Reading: 115 mph
